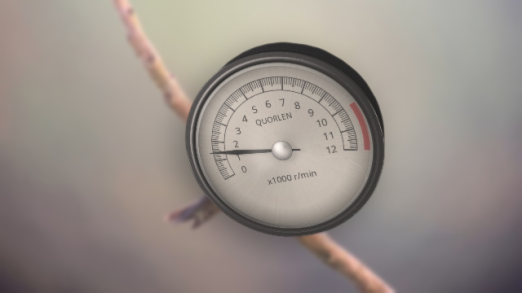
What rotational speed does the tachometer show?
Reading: 1500 rpm
